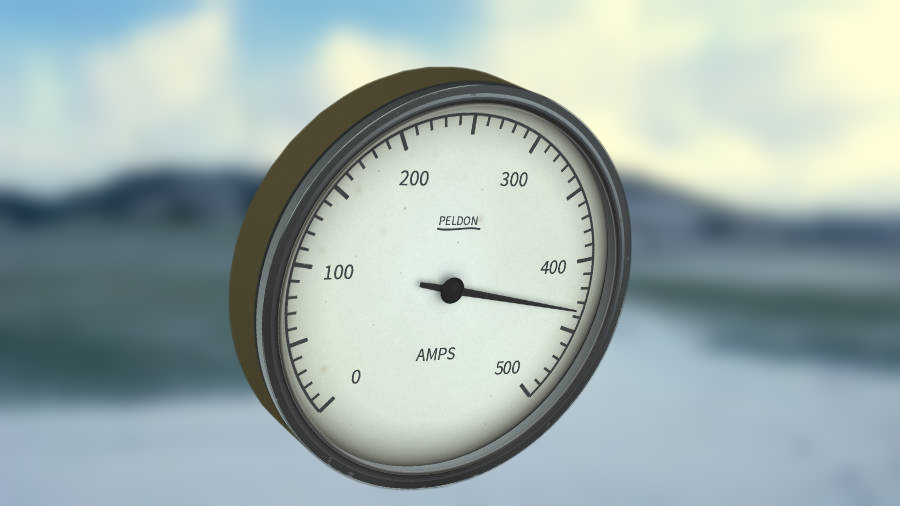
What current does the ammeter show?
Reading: 435 A
